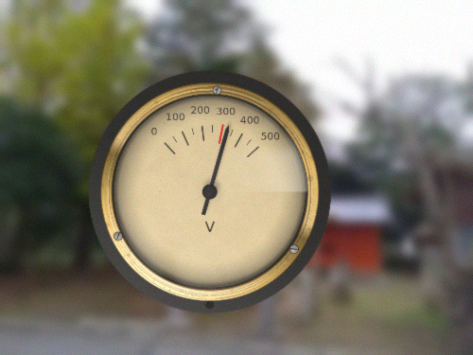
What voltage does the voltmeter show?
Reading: 325 V
